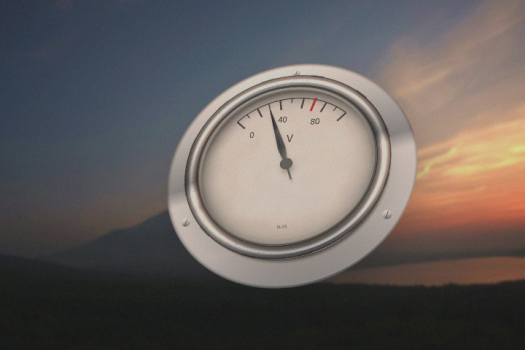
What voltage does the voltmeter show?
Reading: 30 V
